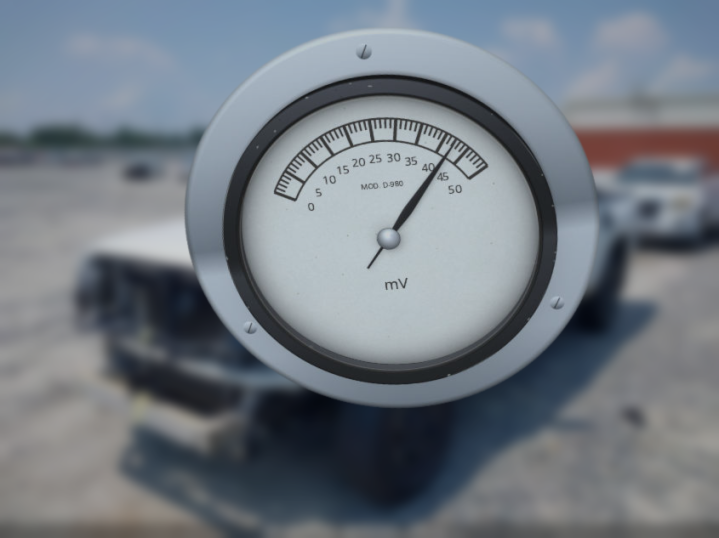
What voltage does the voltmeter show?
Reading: 42 mV
